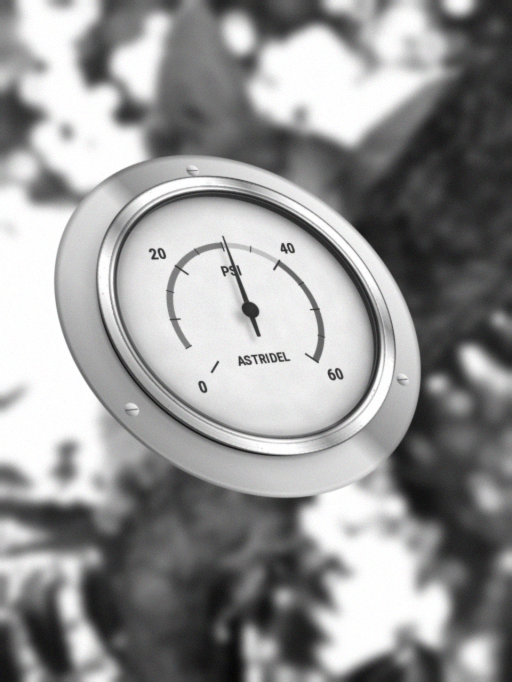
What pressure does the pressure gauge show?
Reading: 30 psi
